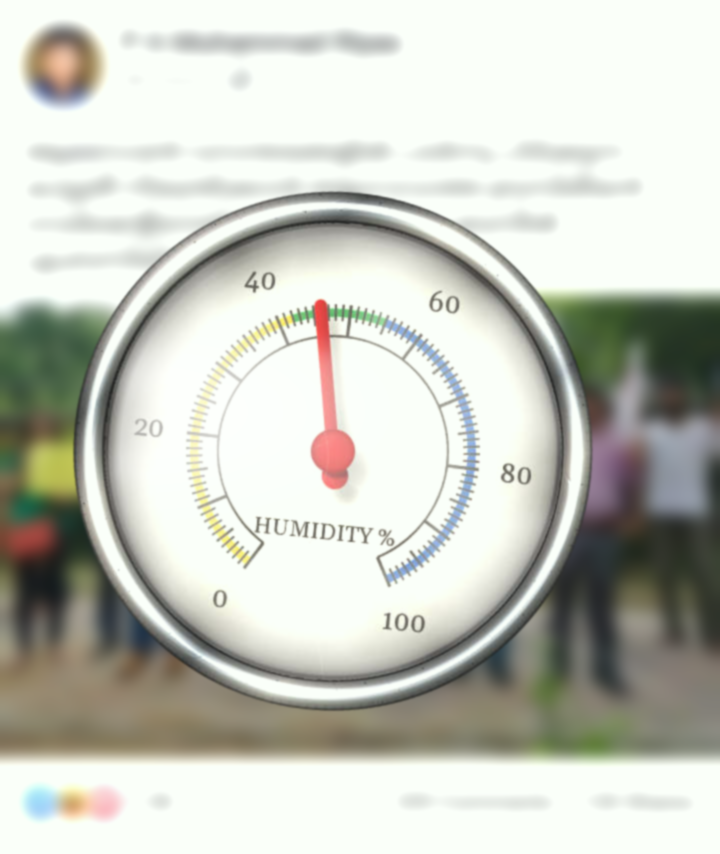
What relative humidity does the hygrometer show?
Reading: 46 %
